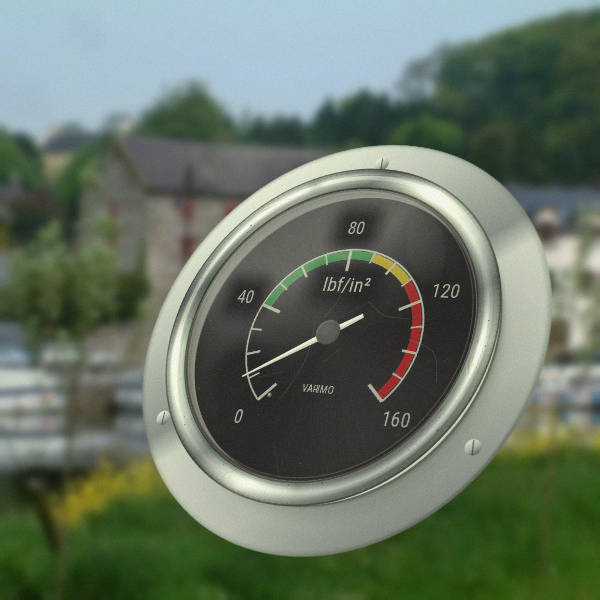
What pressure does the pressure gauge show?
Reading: 10 psi
